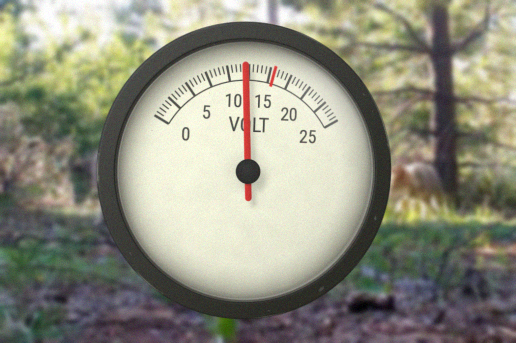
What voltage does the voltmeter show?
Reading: 12 V
